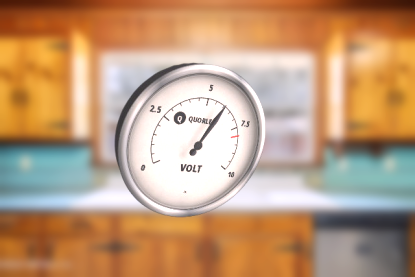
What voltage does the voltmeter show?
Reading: 6 V
